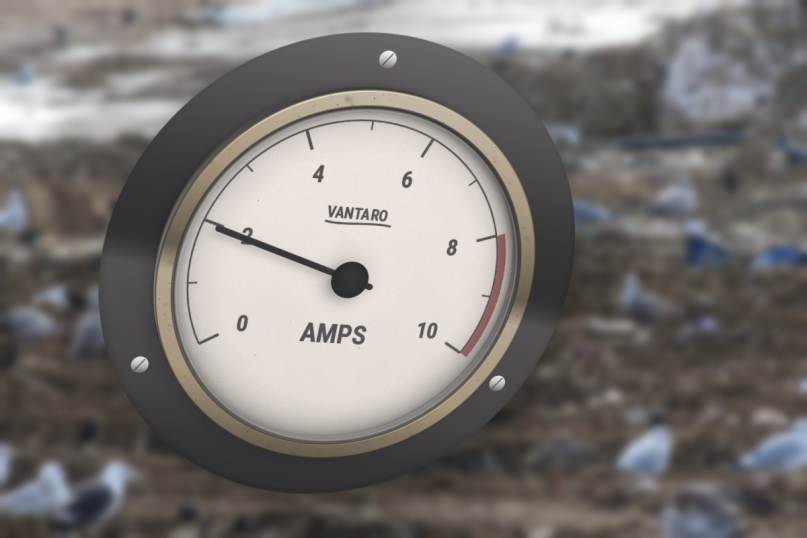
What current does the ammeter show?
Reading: 2 A
